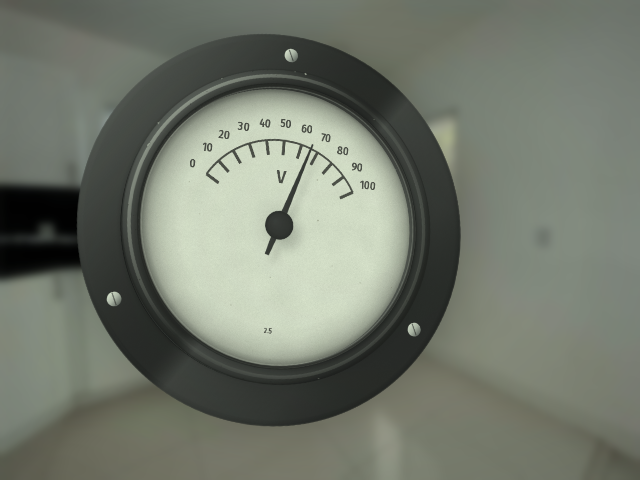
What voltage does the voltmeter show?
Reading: 65 V
